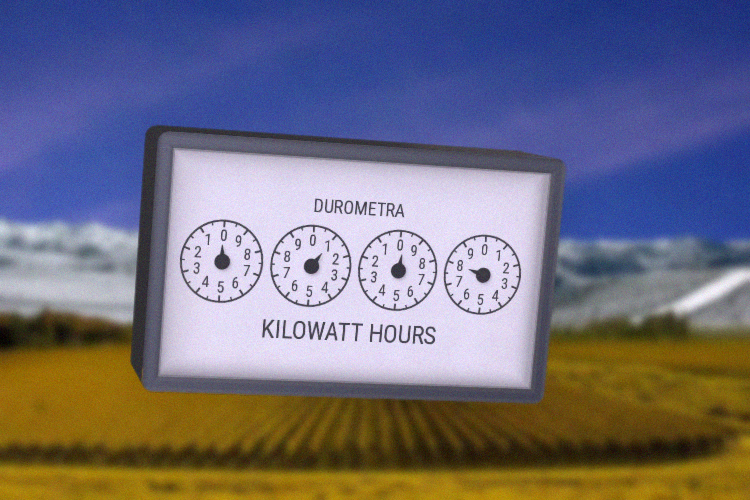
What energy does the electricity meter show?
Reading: 98 kWh
